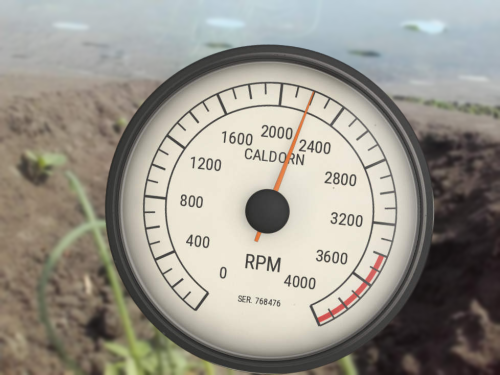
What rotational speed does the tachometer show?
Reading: 2200 rpm
